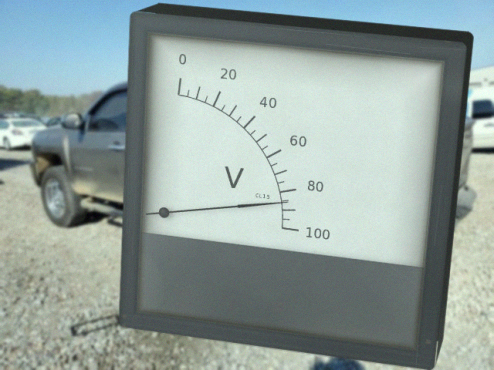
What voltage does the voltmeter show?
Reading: 85 V
